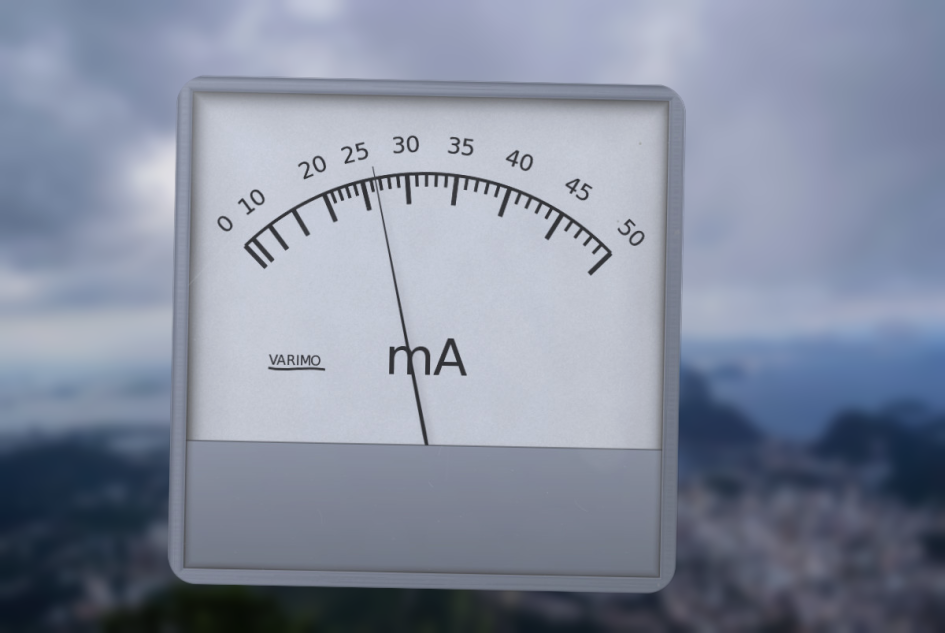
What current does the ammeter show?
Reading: 26.5 mA
